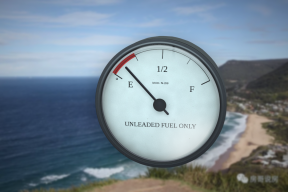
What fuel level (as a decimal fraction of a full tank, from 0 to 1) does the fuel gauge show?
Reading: 0.125
